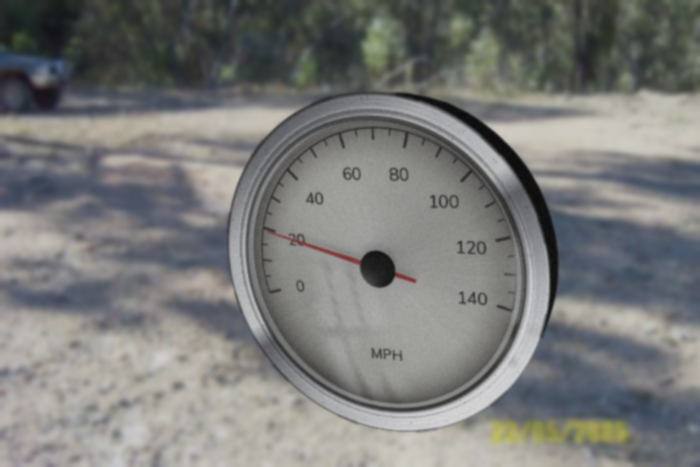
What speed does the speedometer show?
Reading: 20 mph
